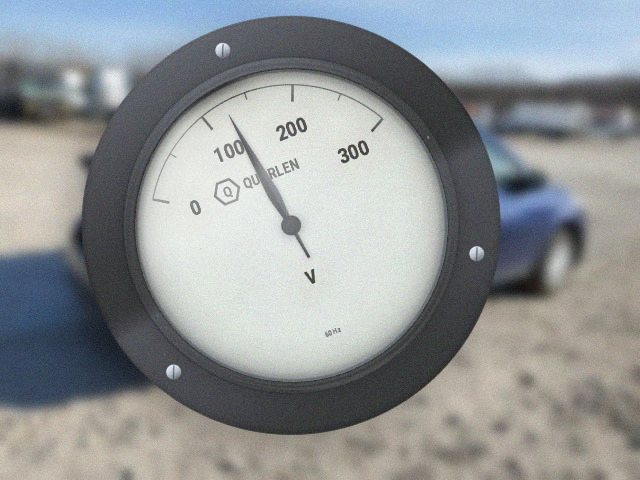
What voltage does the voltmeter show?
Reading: 125 V
